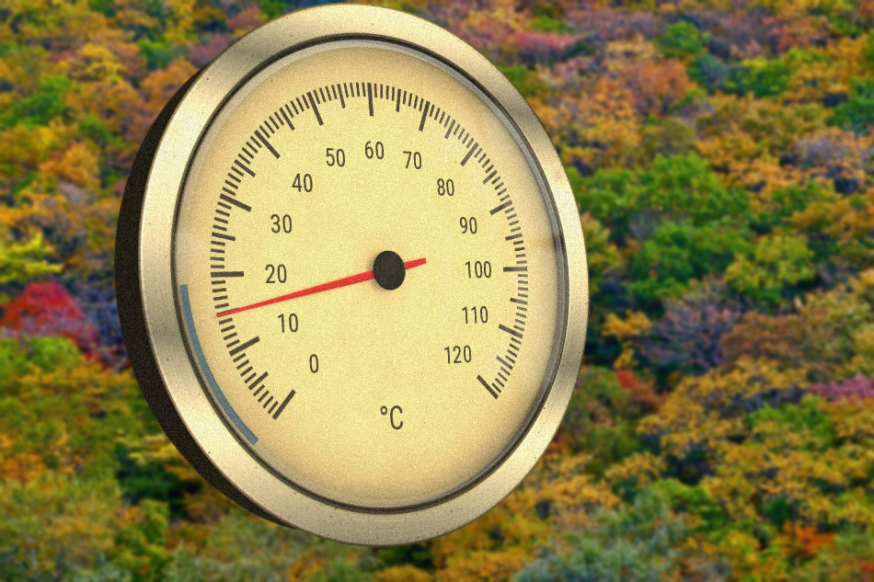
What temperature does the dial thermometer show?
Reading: 15 °C
